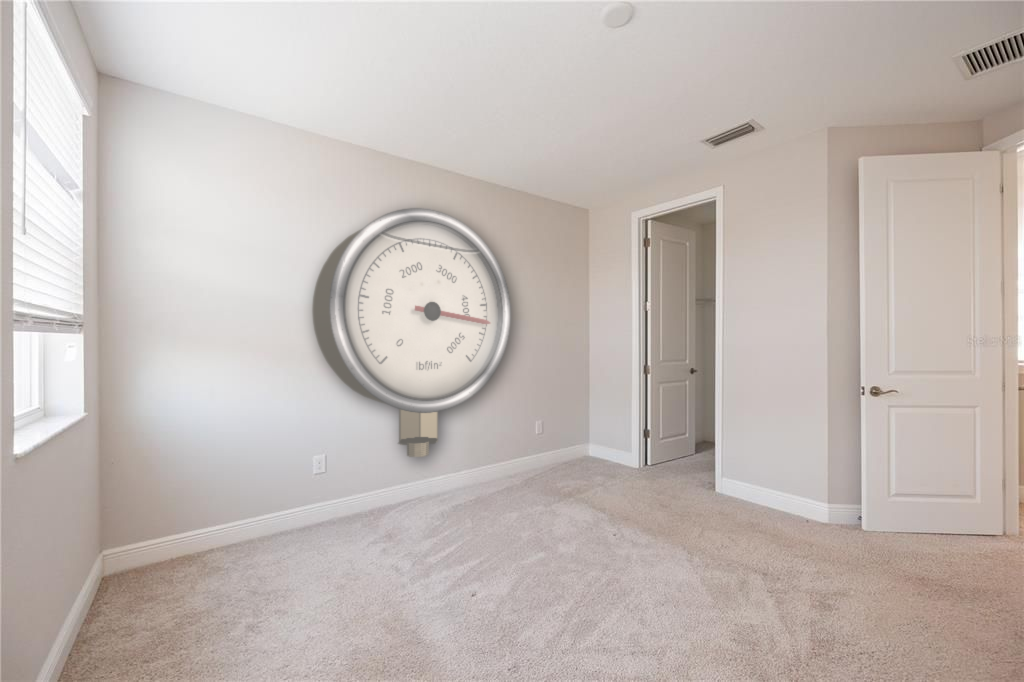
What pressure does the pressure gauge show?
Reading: 4300 psi
